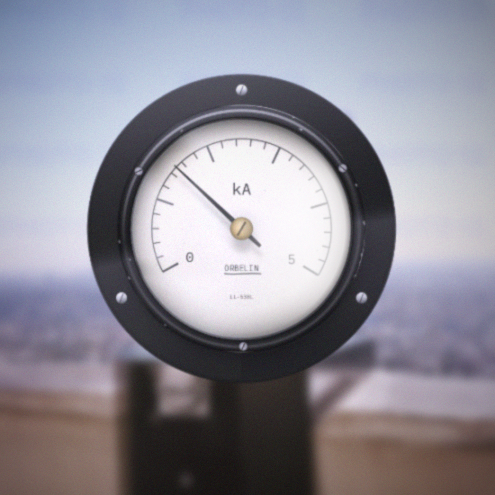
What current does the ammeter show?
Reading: 1.5 kA
